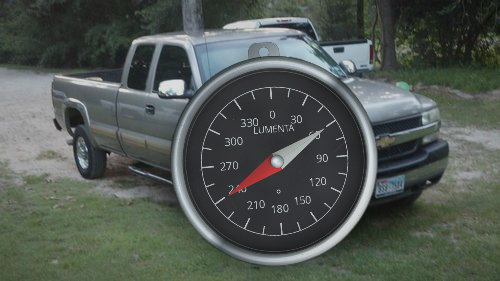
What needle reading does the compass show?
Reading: 240 °
